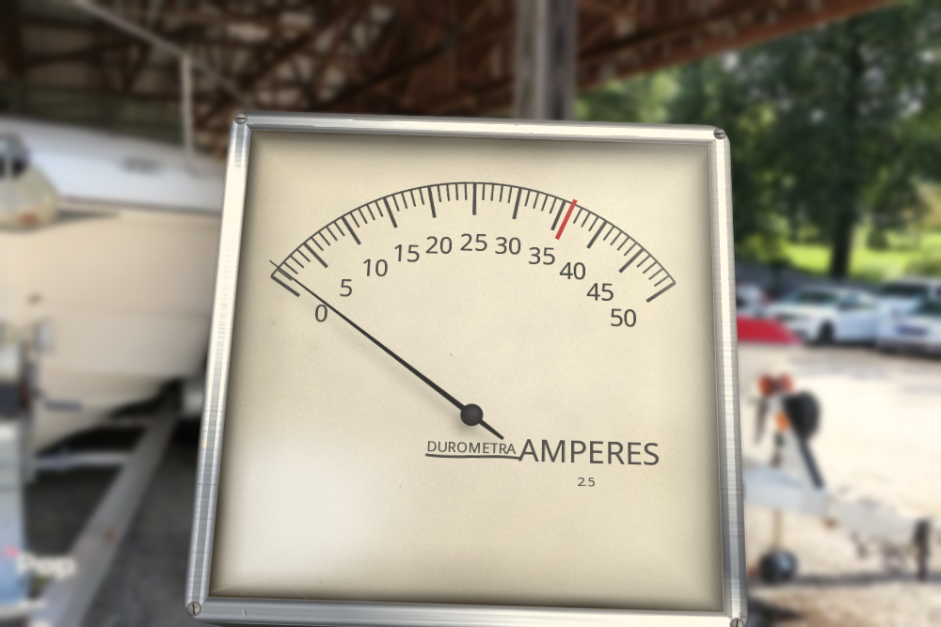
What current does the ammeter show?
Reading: 1 A
